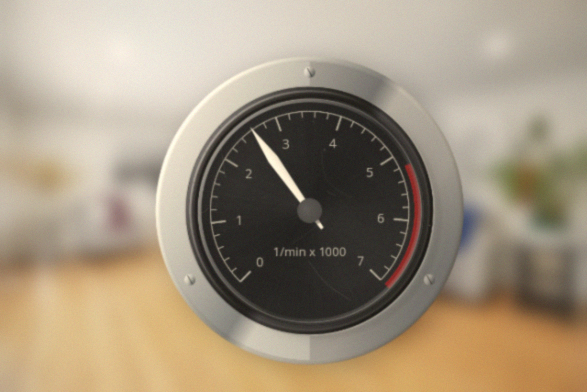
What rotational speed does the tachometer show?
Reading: 2600 rpm
